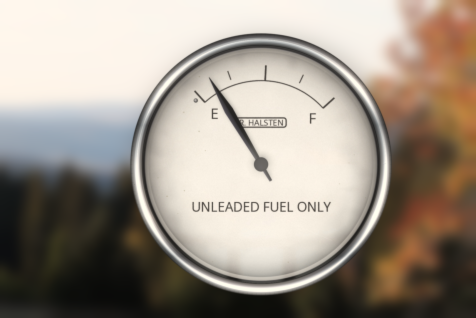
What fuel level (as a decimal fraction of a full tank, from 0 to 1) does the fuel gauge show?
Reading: 0.125
